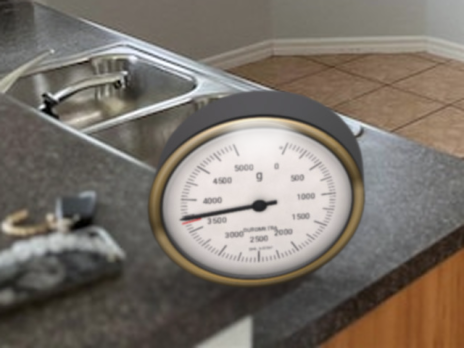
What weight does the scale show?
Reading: 3750 g
